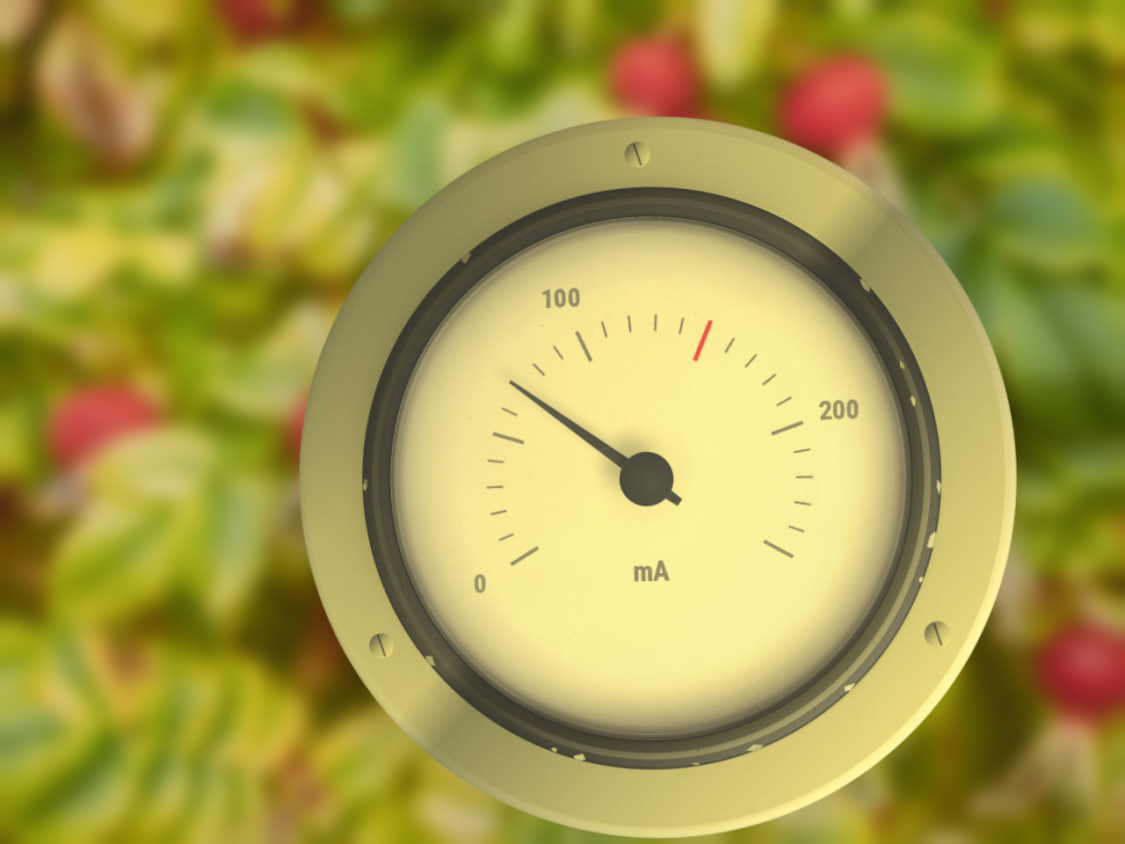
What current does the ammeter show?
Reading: 70 mA
